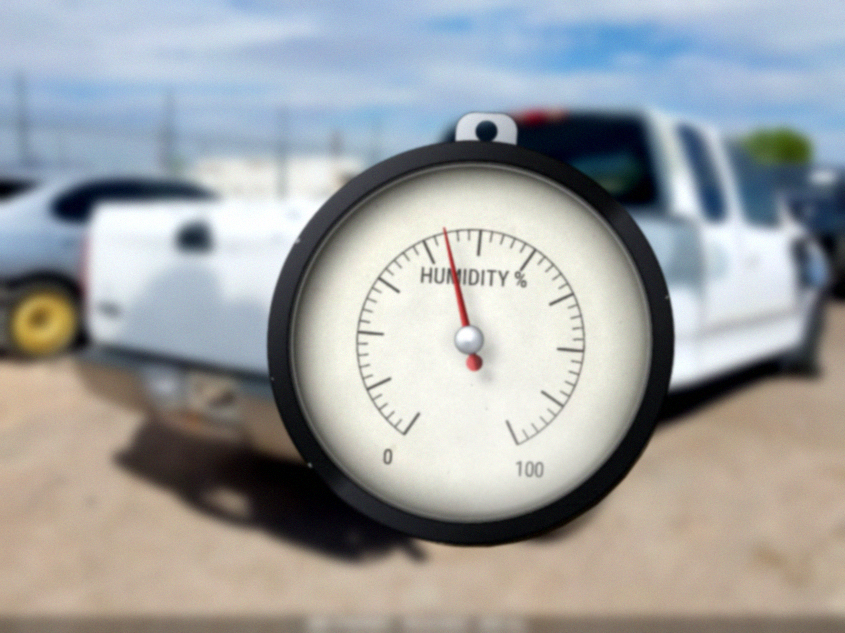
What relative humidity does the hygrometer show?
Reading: 44 %
